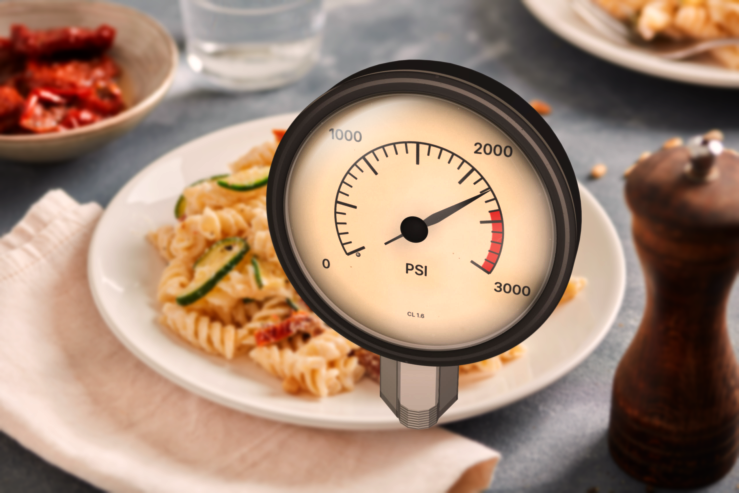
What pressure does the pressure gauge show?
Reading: 2200 psi
